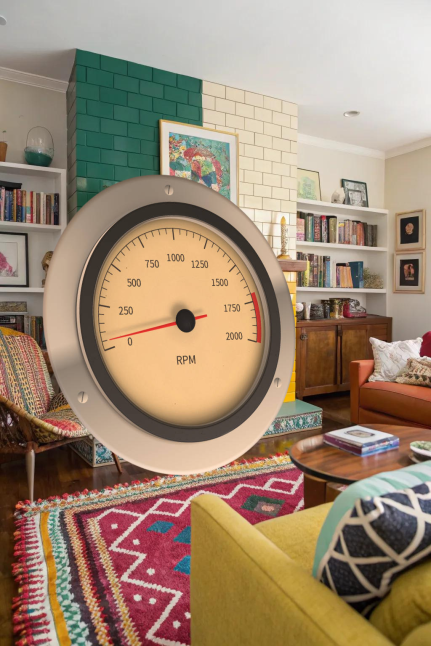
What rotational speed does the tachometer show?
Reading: 50 rpm
